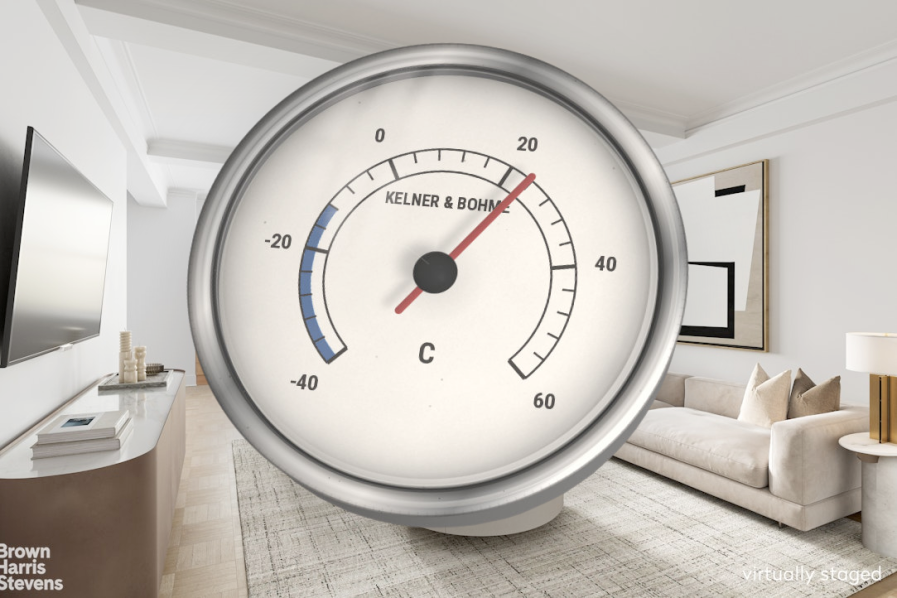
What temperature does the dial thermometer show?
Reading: 24 °C
